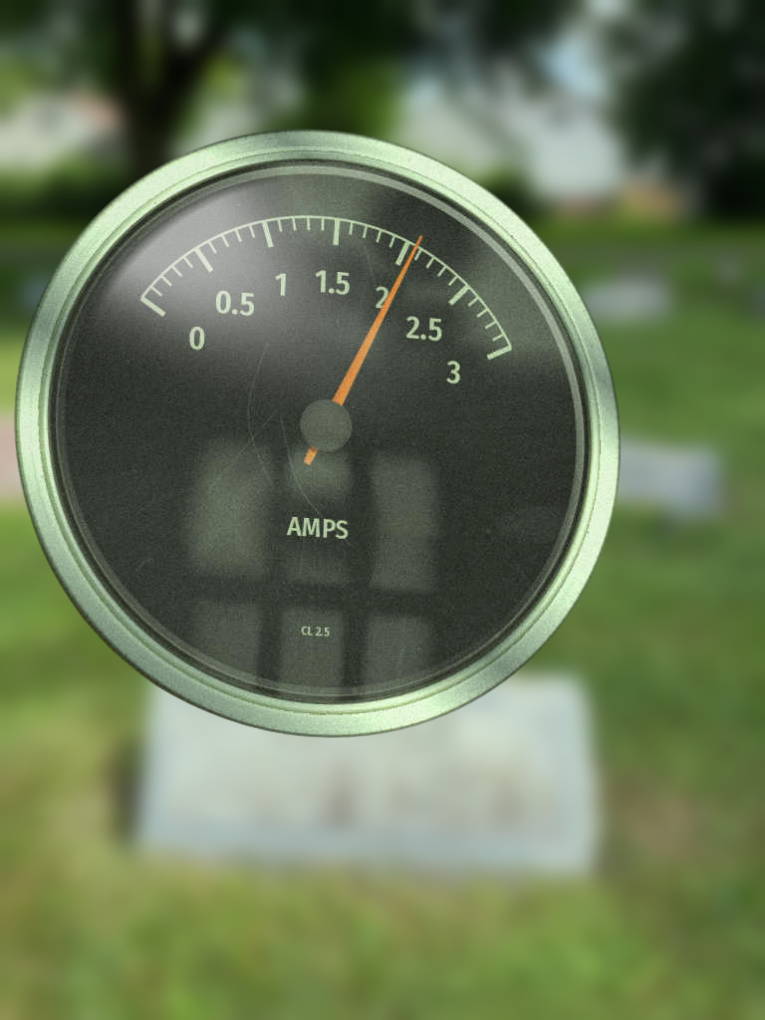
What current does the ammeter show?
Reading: 2.05 A
